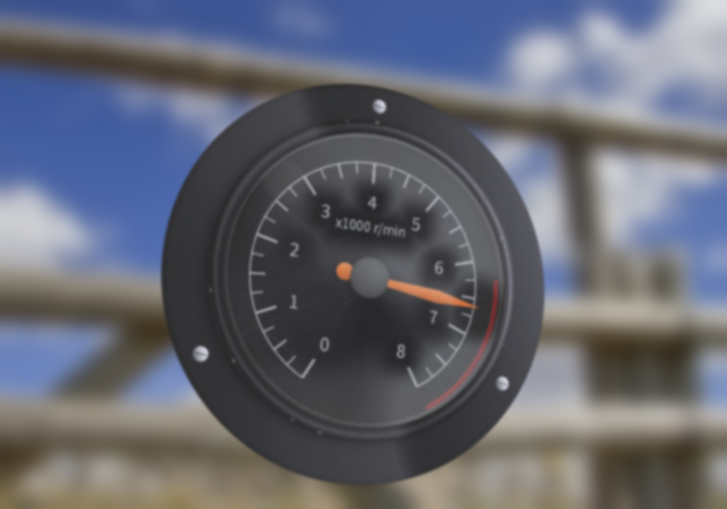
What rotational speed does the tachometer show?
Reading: 6625 rpm
